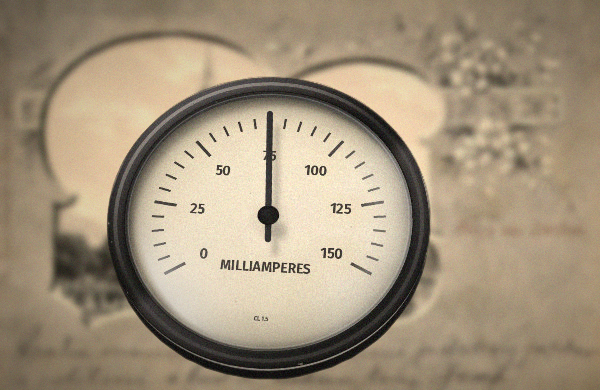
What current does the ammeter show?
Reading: 75 mA
